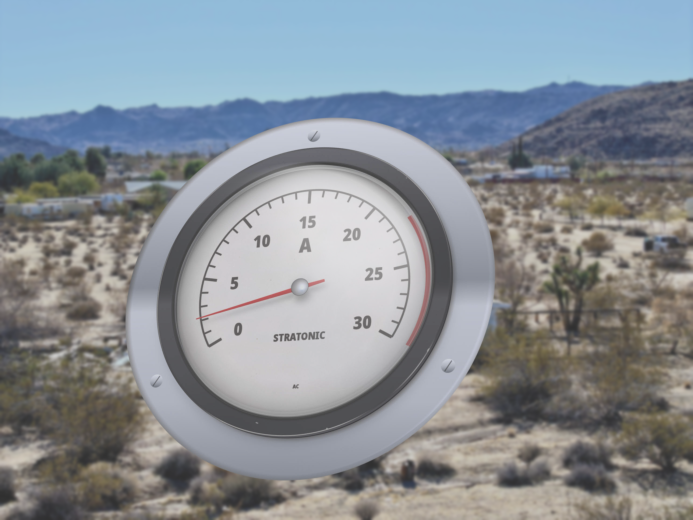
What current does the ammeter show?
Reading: 2 A
